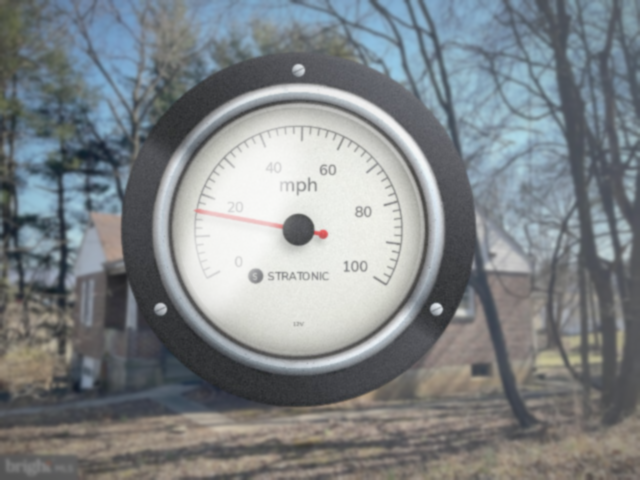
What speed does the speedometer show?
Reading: 16 mph
